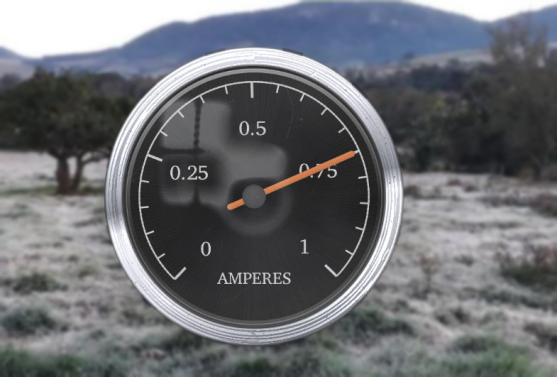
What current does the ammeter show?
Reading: 0.75 A
